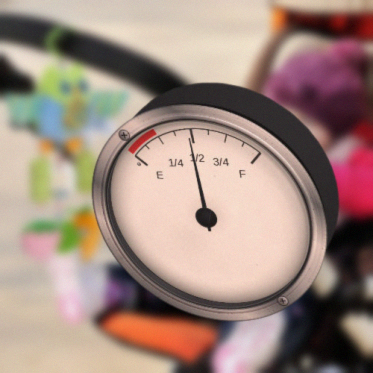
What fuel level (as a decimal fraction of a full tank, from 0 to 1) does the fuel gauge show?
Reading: 0.5
